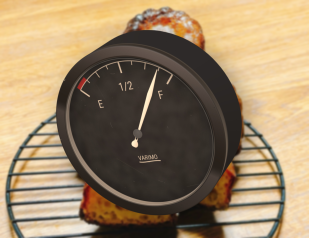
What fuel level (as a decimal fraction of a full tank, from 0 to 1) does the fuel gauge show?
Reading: 0.875
